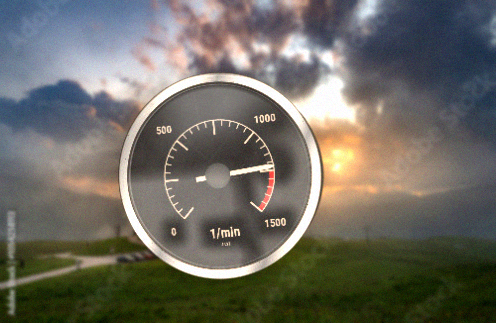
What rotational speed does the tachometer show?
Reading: 1225 rpm
